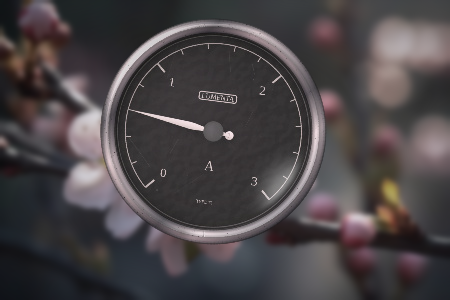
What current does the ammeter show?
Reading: 0.6 A
